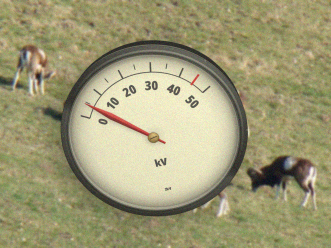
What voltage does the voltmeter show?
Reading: 5 kV
